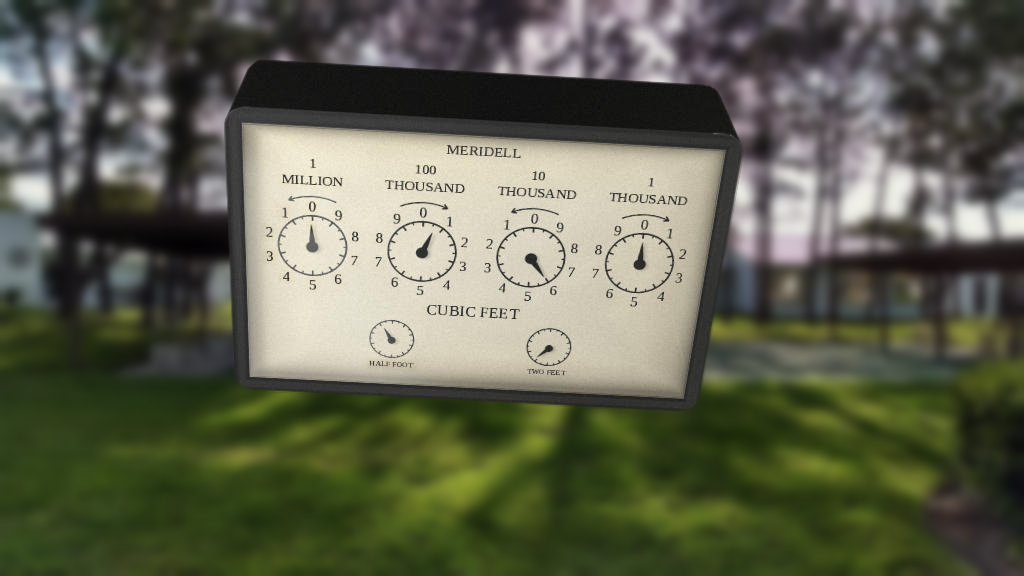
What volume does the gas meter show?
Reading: 6000 ft³
